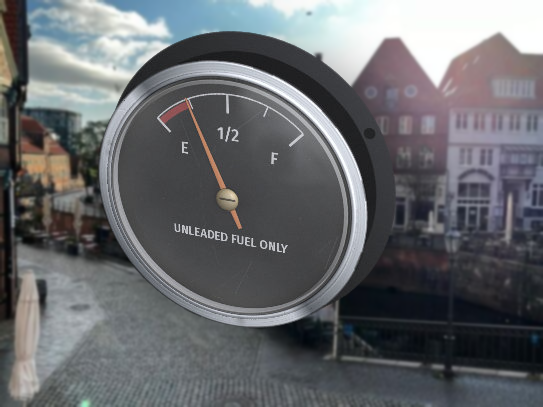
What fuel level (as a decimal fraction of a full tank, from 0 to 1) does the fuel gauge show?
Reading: 0.25
